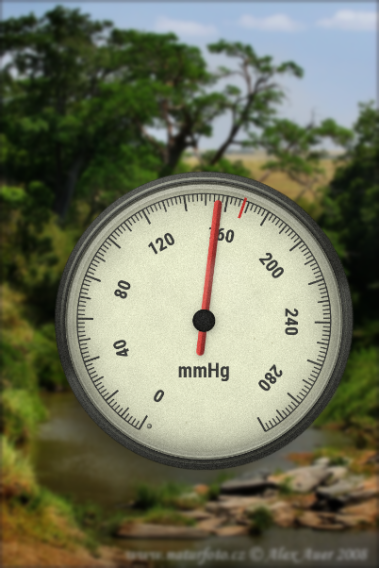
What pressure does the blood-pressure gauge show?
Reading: 156 mmHg
